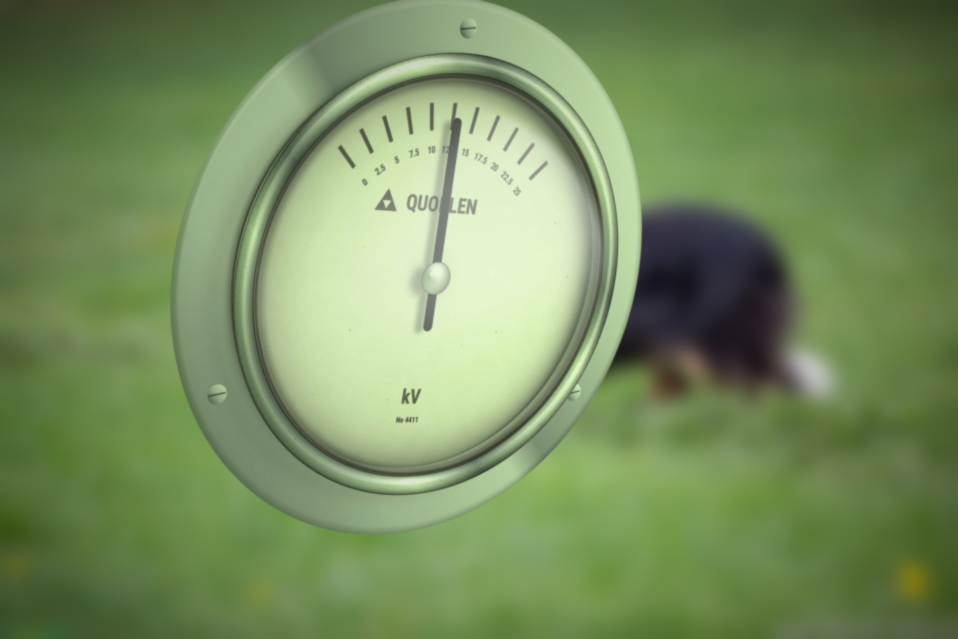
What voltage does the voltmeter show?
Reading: 12.5 kV
